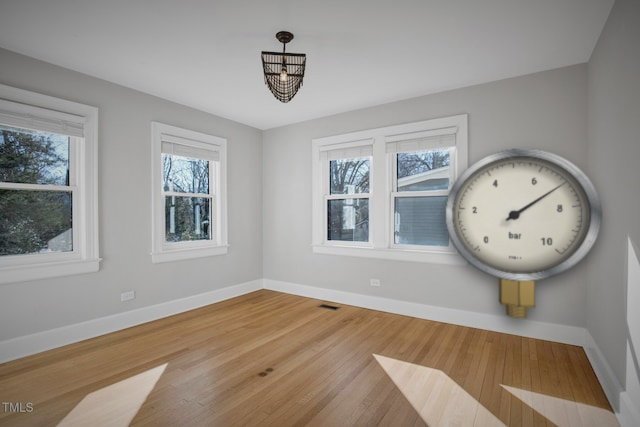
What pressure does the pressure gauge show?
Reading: 7 bar
